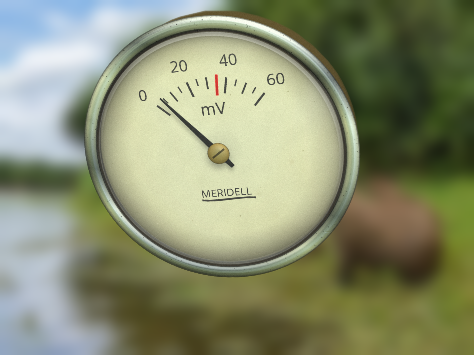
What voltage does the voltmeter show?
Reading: 5 mV
